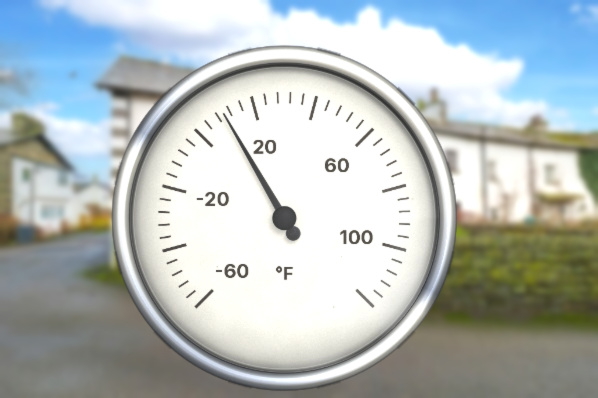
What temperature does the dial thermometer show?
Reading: 10 °F
